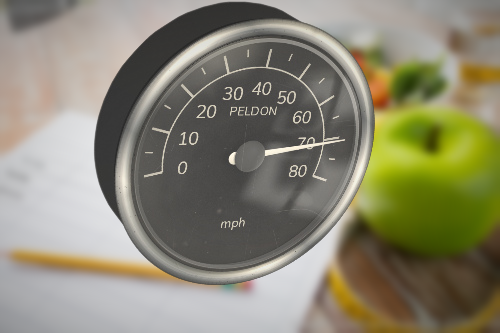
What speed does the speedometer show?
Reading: 70 mph
